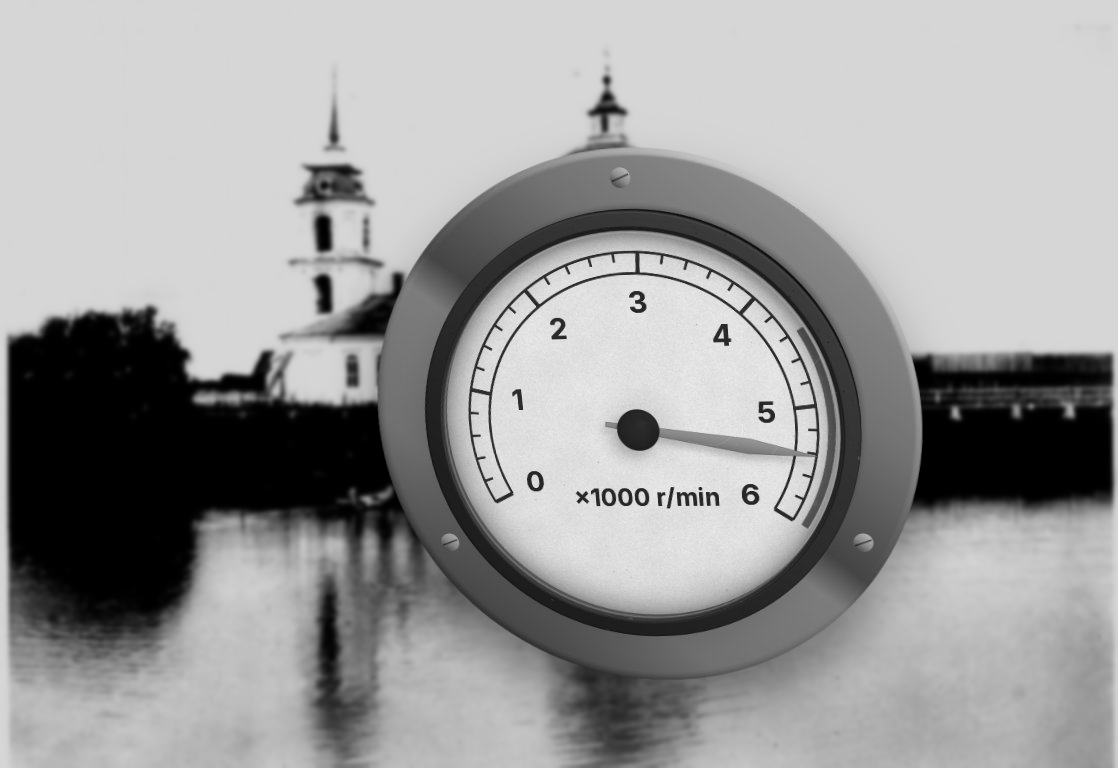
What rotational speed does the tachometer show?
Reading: 5400 rpm
